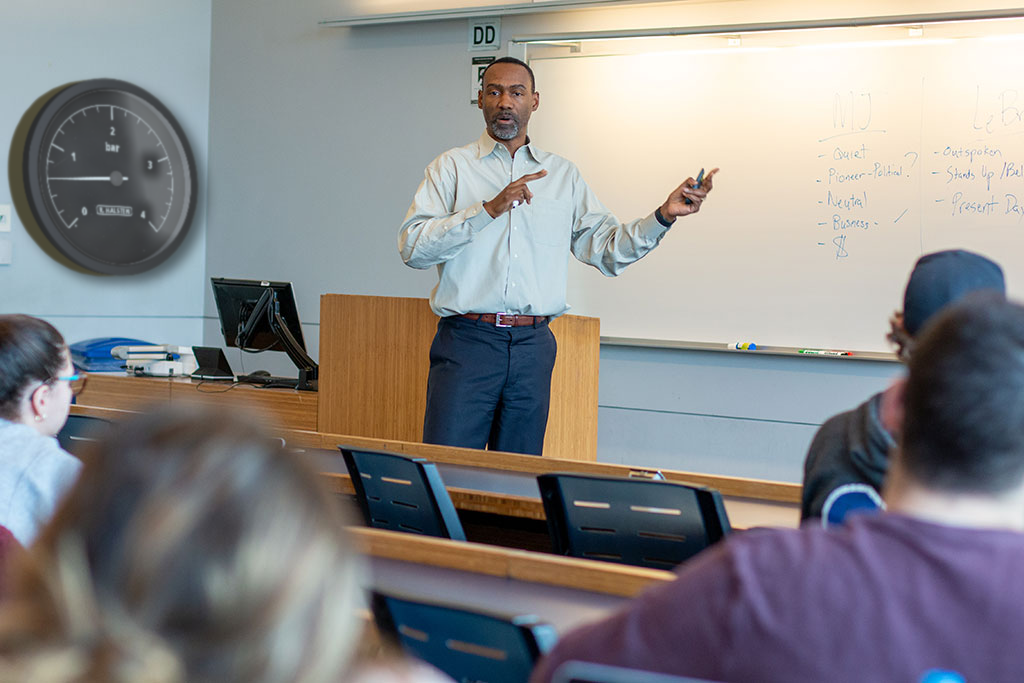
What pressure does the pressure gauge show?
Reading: 0.6 bar
